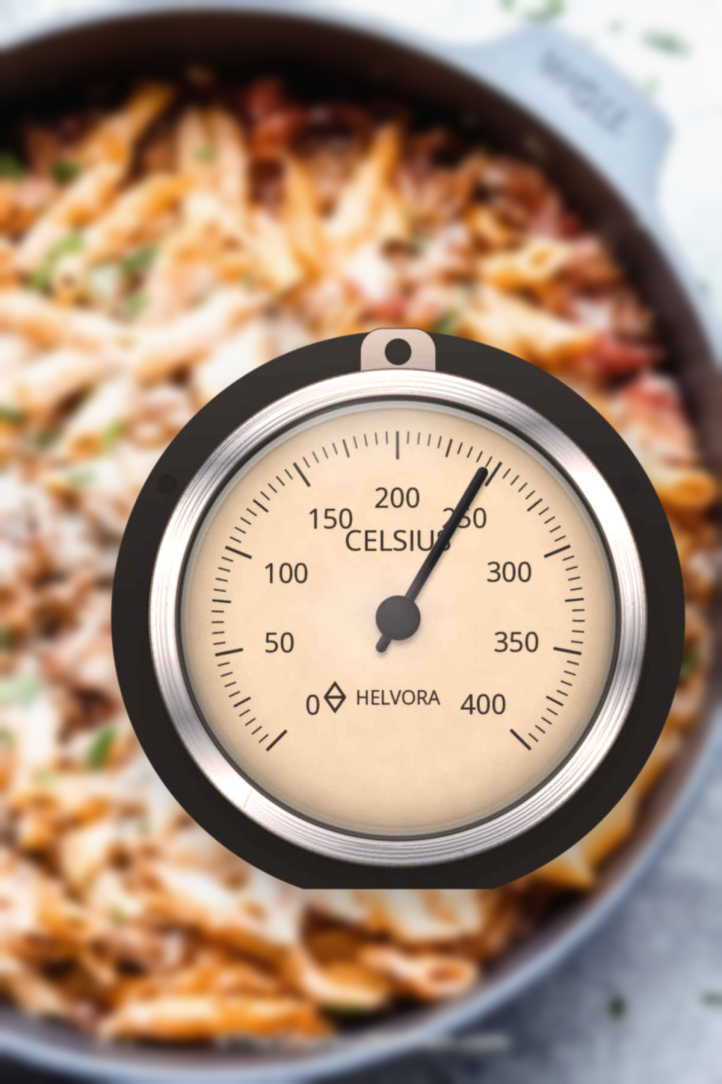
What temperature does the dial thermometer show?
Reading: 245 °C
